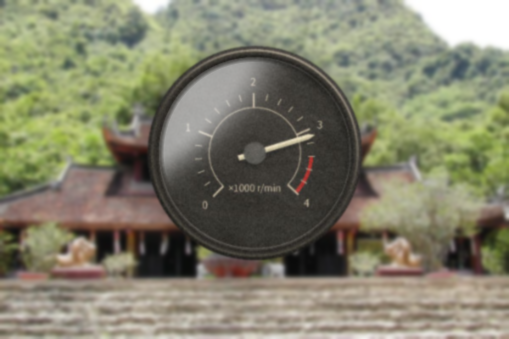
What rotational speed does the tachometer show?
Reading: 3100 rpm
